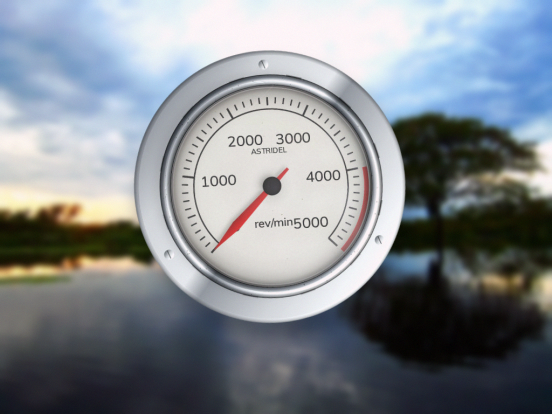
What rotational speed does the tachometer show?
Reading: 0 rpm
